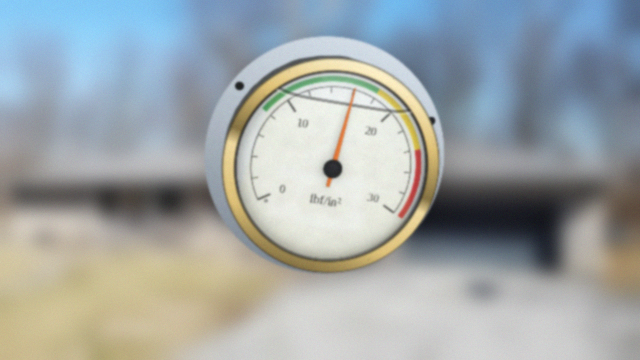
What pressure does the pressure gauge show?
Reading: 16 psi
